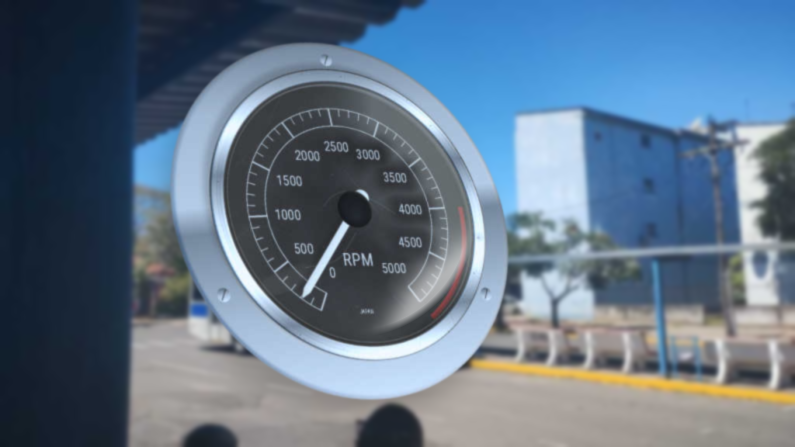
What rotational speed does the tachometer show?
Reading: 200 rpm
